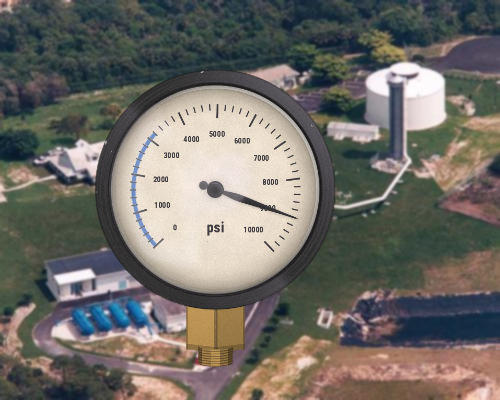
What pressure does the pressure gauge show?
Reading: 9000 psi
